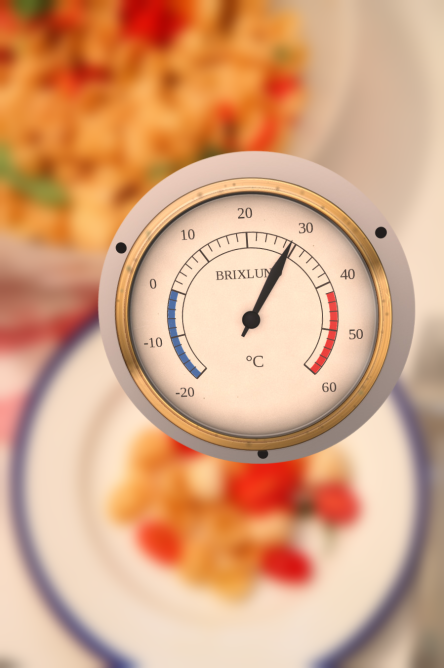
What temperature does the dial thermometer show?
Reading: 29 °C
